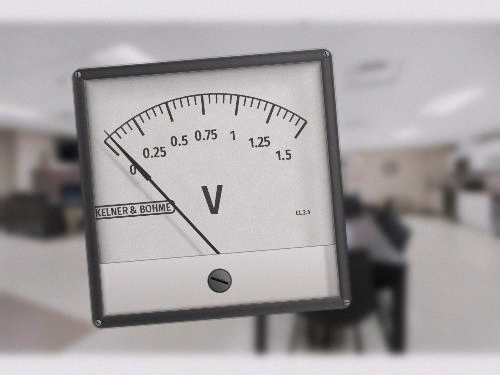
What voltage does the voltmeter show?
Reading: 0.05 V
